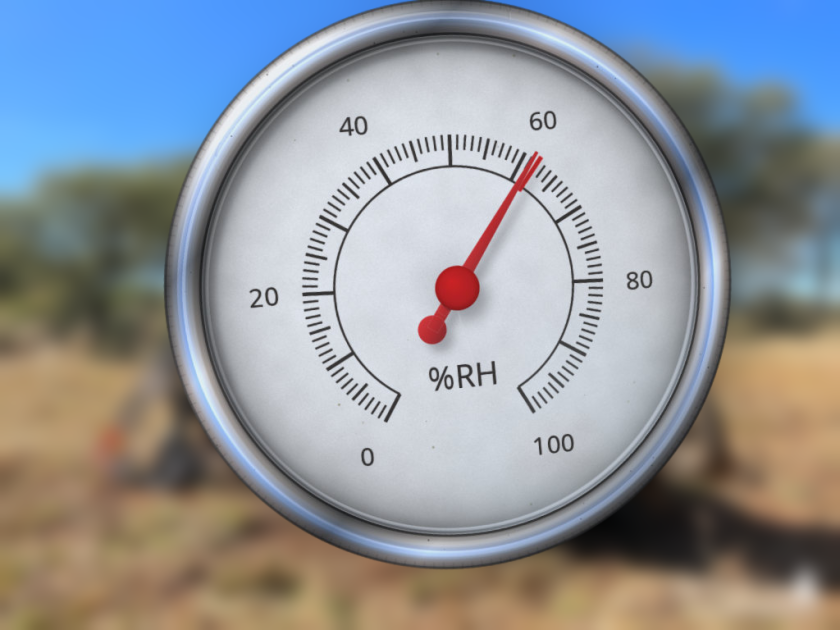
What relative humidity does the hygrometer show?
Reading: 61 %
